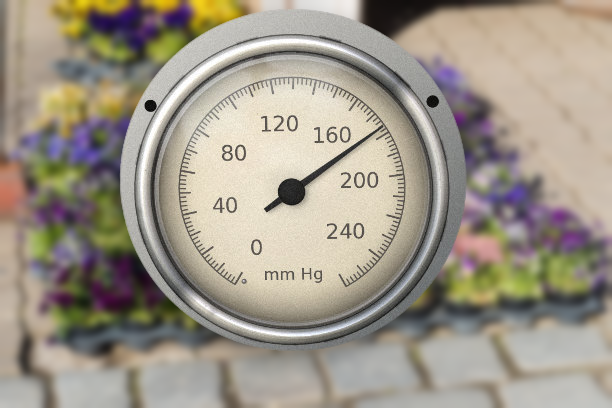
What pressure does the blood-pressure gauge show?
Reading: 176 mmHg
